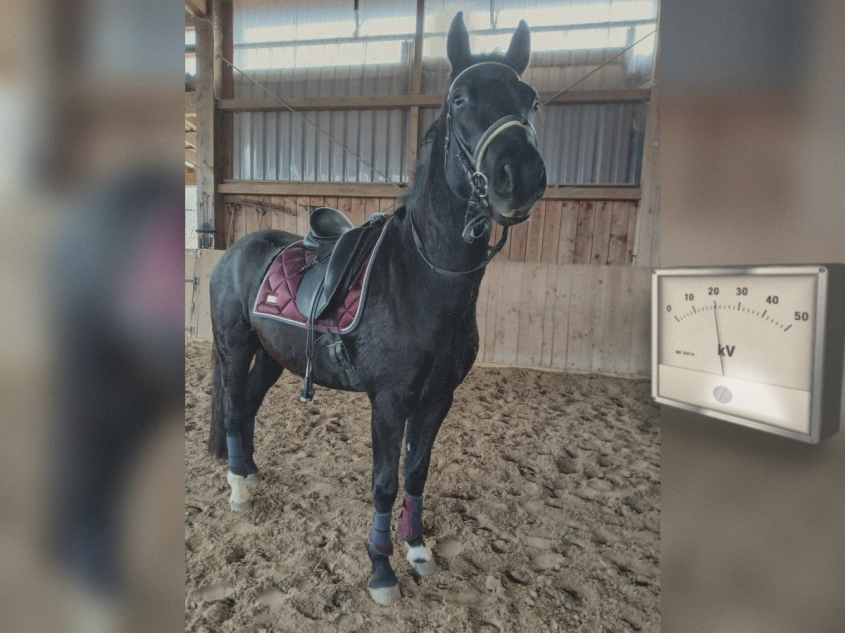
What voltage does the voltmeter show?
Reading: 20 kV
